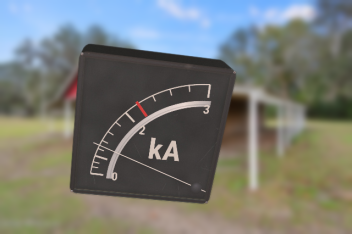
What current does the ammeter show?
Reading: 1.3 kA
